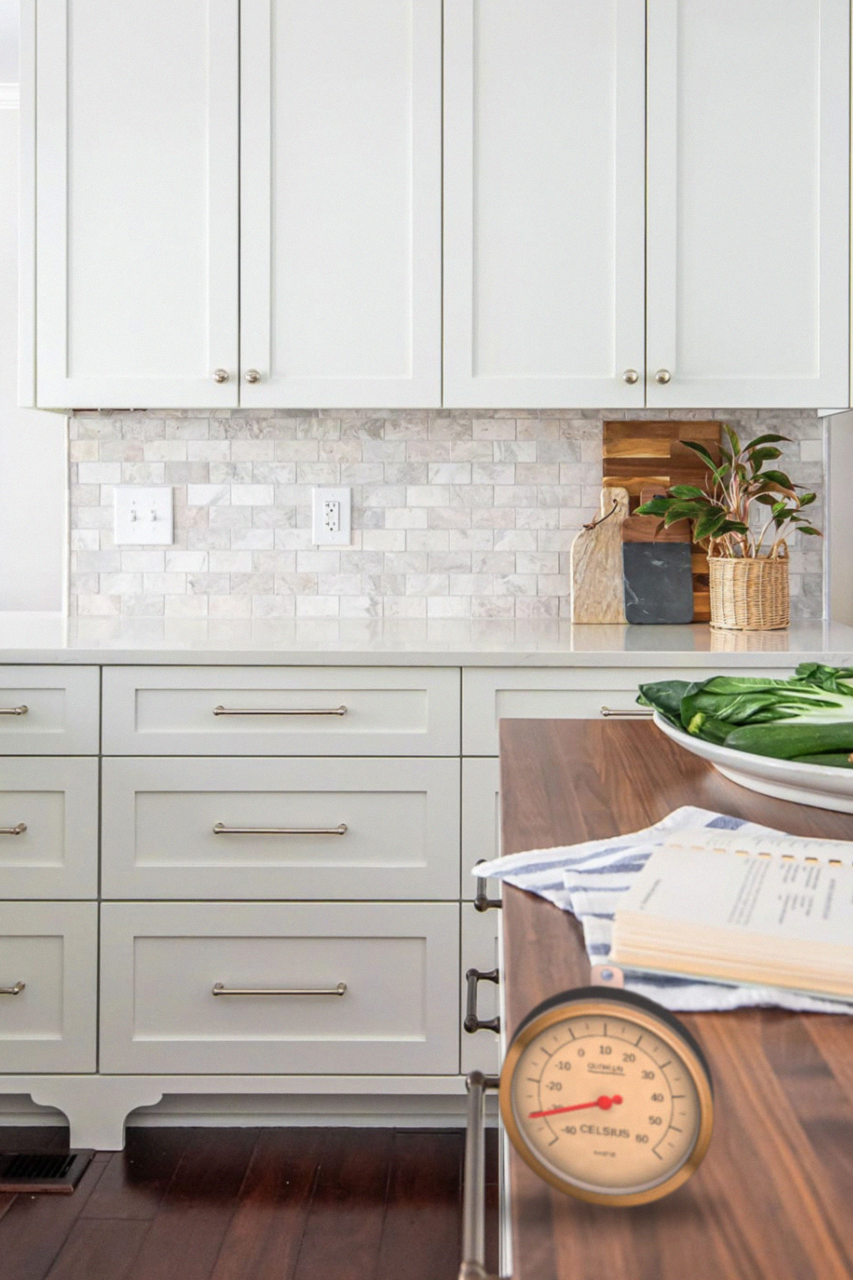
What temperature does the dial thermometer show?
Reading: -30 °C
